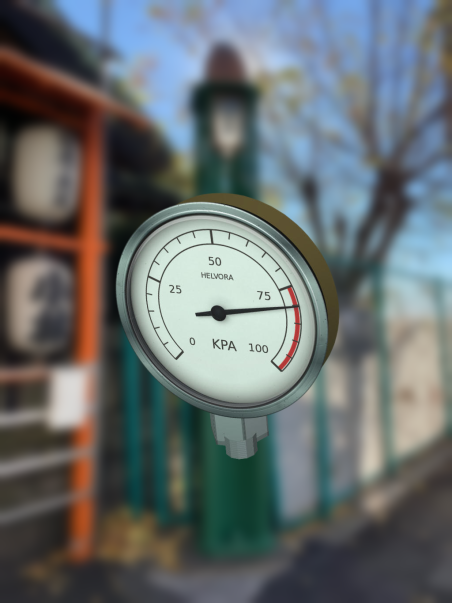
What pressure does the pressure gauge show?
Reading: 80 kPa
